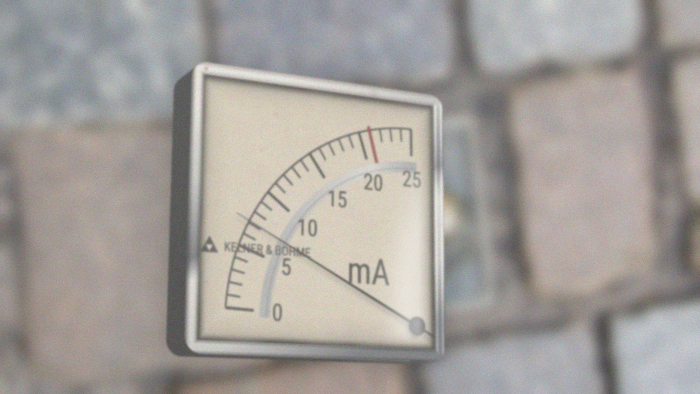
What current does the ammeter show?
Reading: 7 mA
